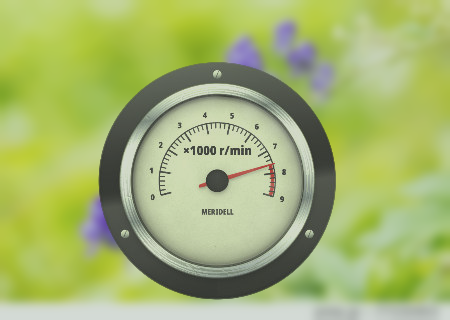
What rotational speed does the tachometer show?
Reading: 7600 rpm
